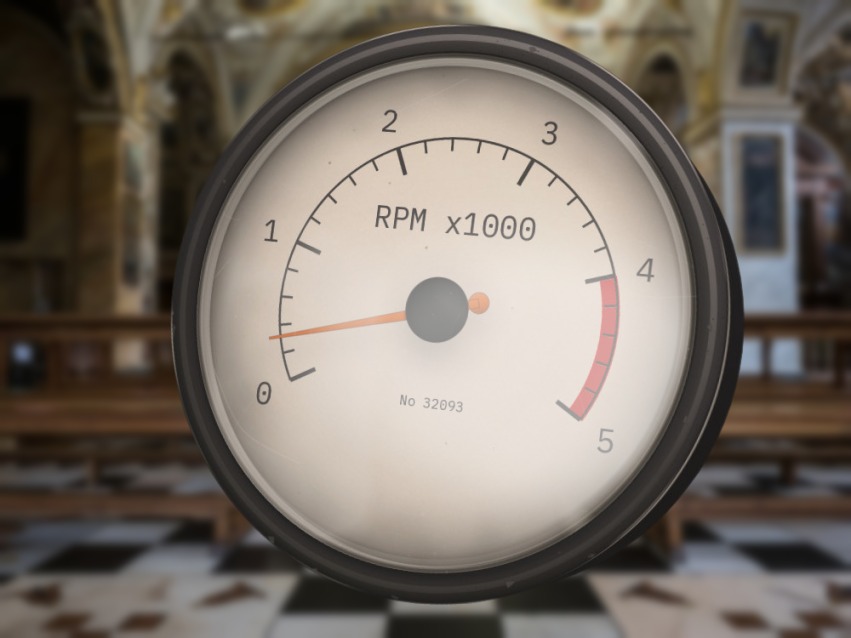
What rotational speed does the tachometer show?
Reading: 300 rpm
